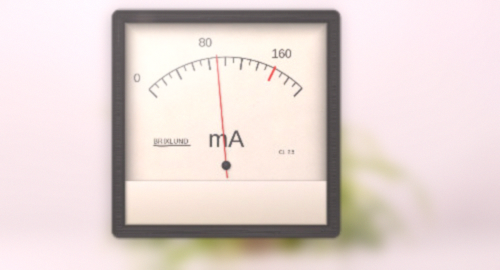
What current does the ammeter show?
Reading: 90 mA
